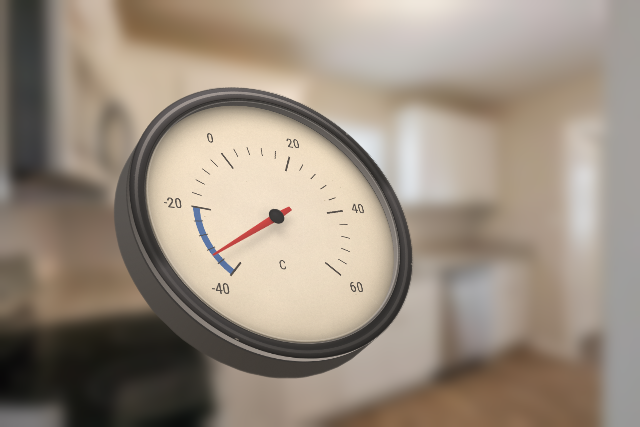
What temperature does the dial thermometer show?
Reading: -34 °C
